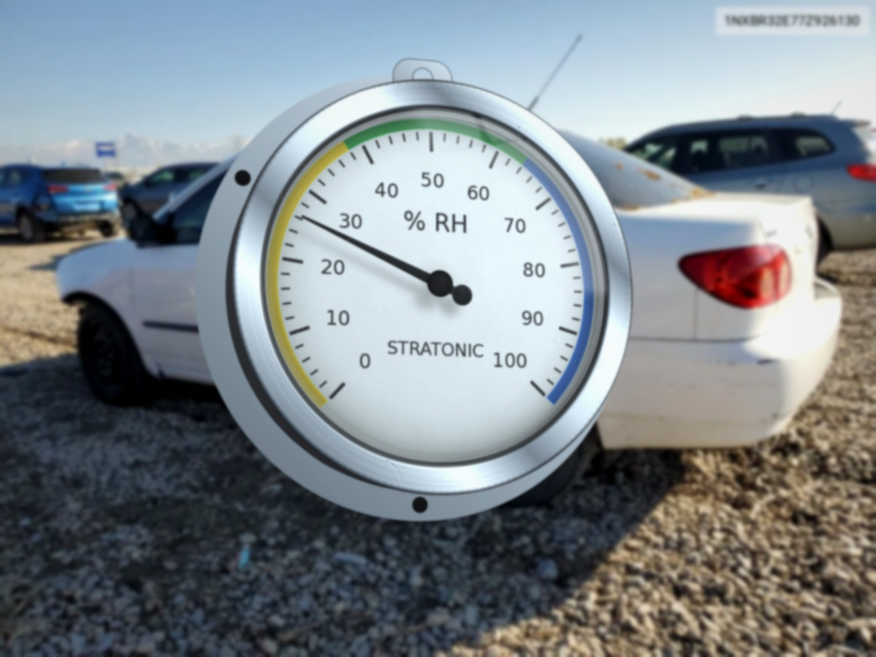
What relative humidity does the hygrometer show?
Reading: 26 %
